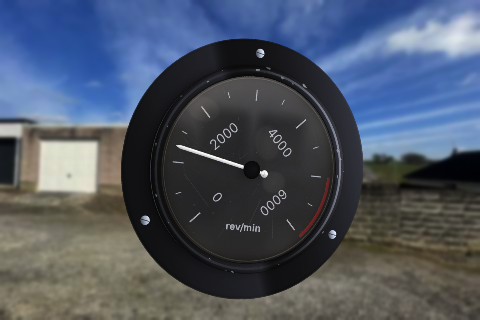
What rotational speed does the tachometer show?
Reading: 1250 rpm
